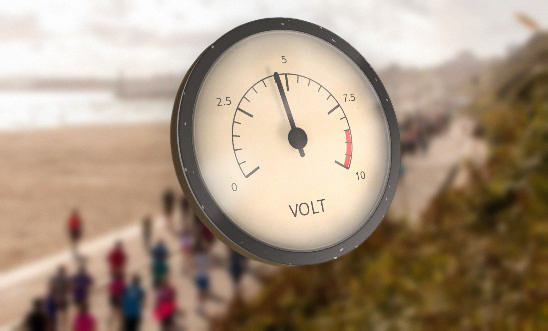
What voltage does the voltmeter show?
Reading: 4.5 V
